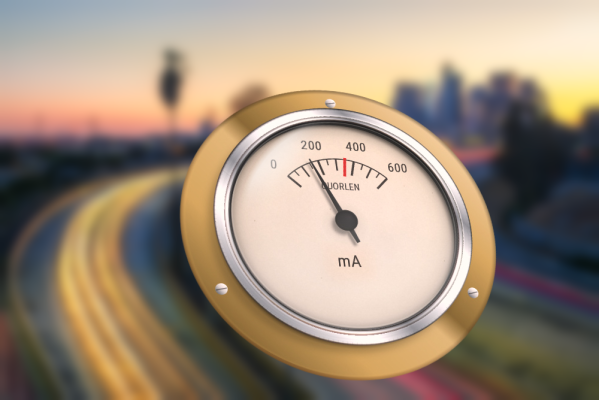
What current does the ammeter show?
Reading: 150 mA
